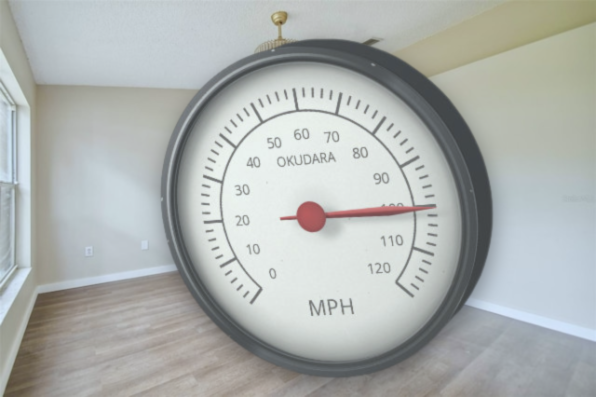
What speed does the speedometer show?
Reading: 100 mph
